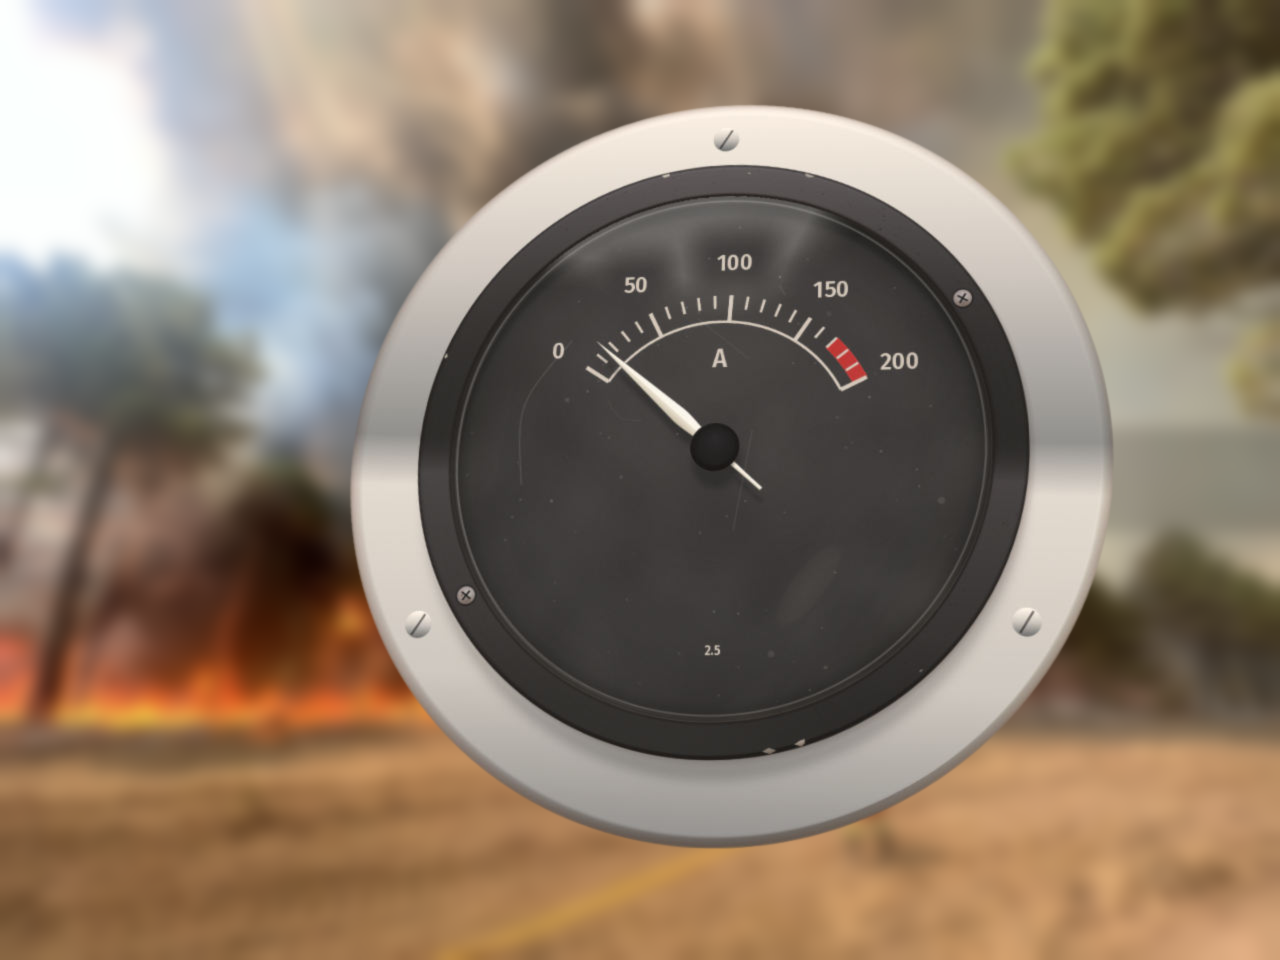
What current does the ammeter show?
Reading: 15 A
